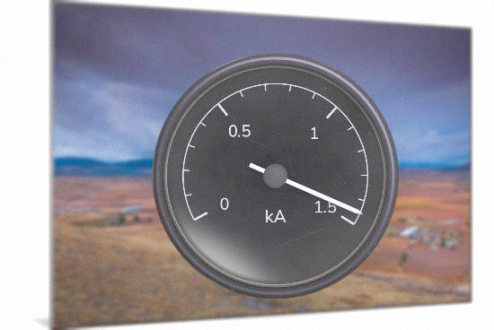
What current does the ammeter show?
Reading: 1.45 kA
